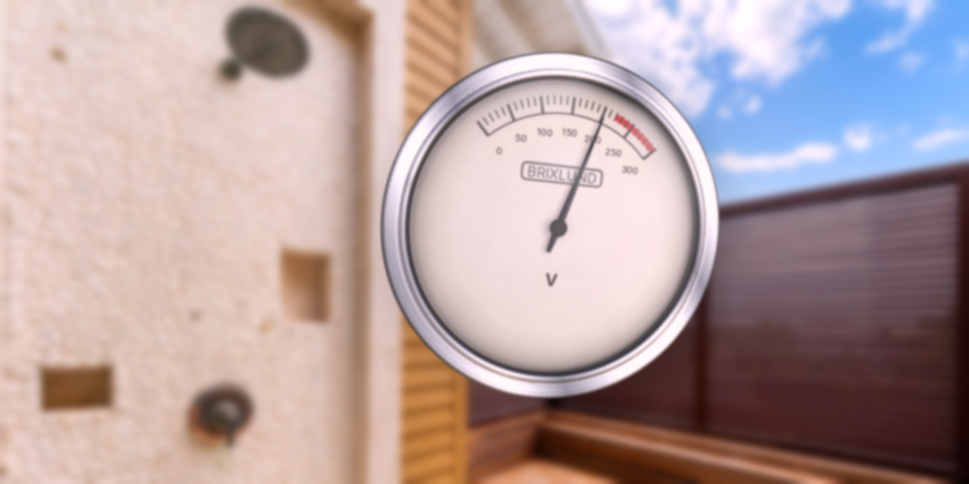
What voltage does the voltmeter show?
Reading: 200 V
